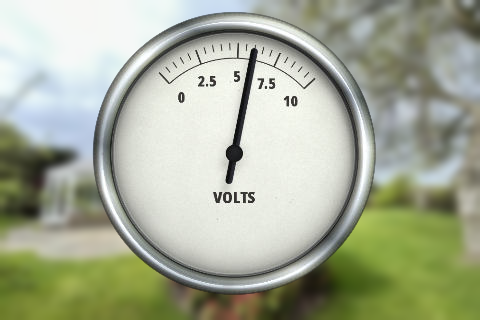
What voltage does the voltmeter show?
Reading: 6 V
